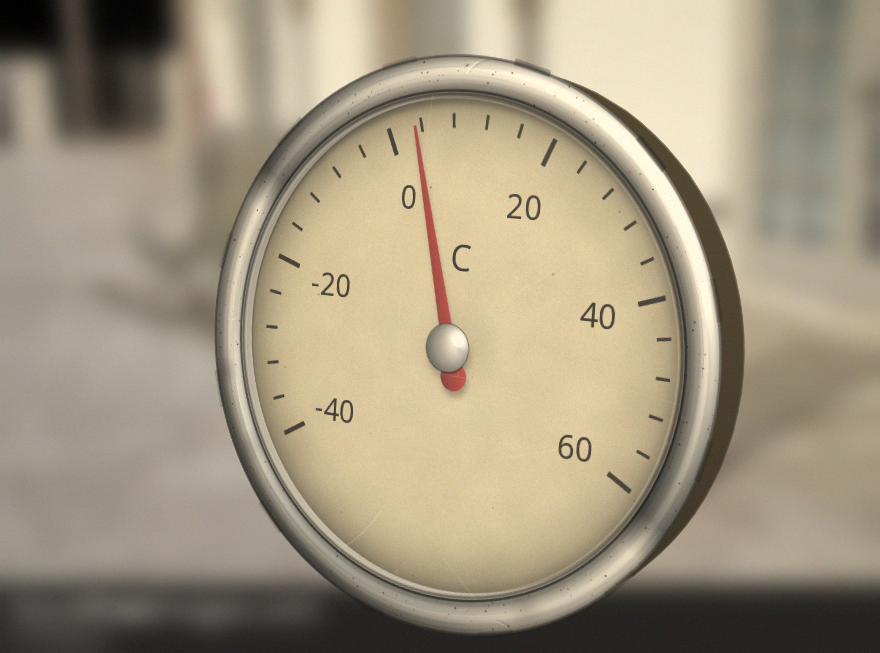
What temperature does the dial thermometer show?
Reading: 4 °C
